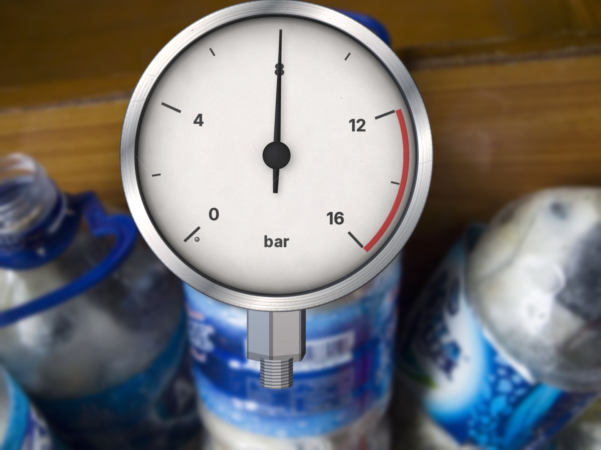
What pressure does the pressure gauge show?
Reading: 8 bar
